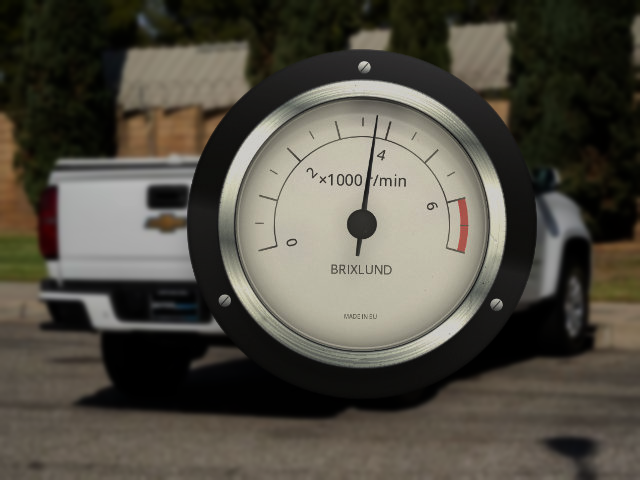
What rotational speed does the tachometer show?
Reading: 3750 rpm
